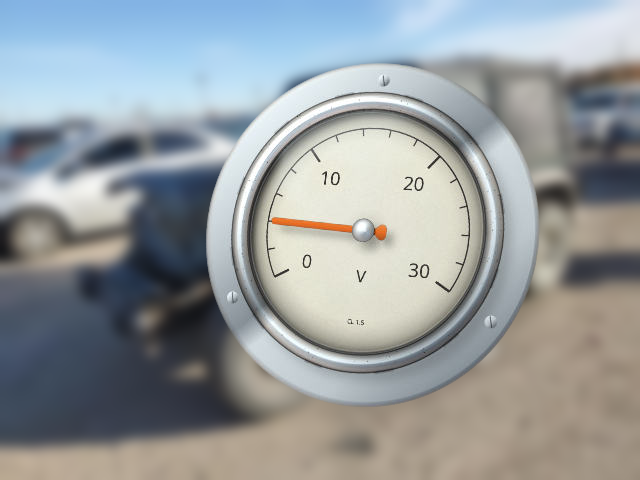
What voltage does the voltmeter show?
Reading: 4 V
